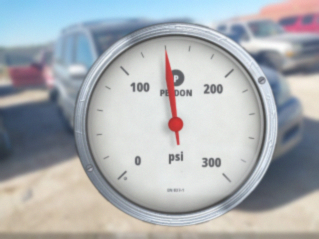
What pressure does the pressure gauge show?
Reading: 140 psi
